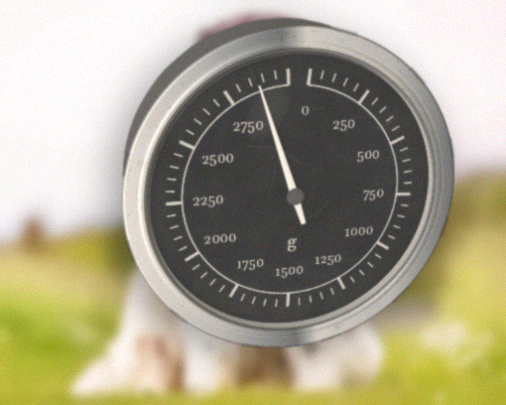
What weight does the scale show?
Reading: 2875 g
